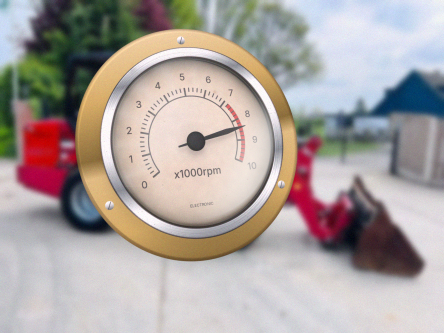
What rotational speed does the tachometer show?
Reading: 8400 rpm
